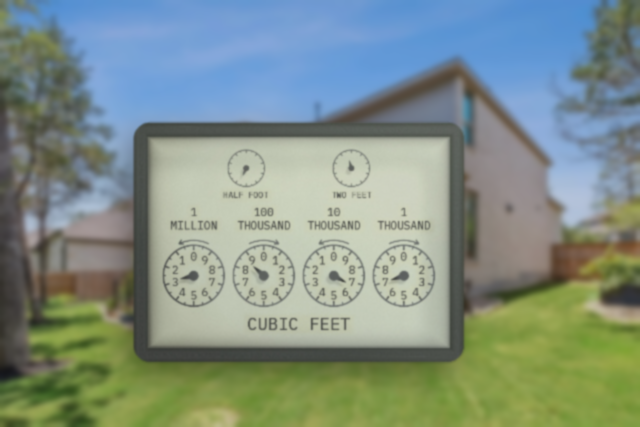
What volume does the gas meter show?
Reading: 286700 ft³
